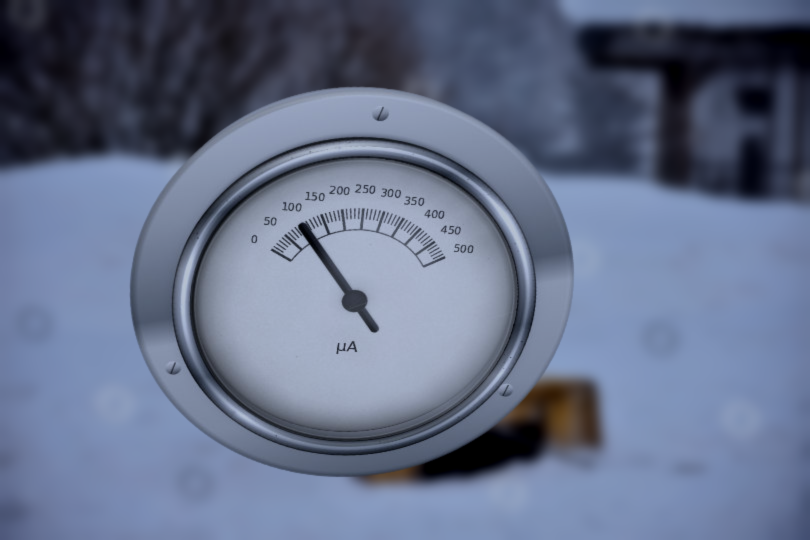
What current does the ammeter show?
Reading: 100 µA
